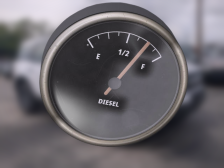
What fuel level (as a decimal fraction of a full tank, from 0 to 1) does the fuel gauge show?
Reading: 0.75
